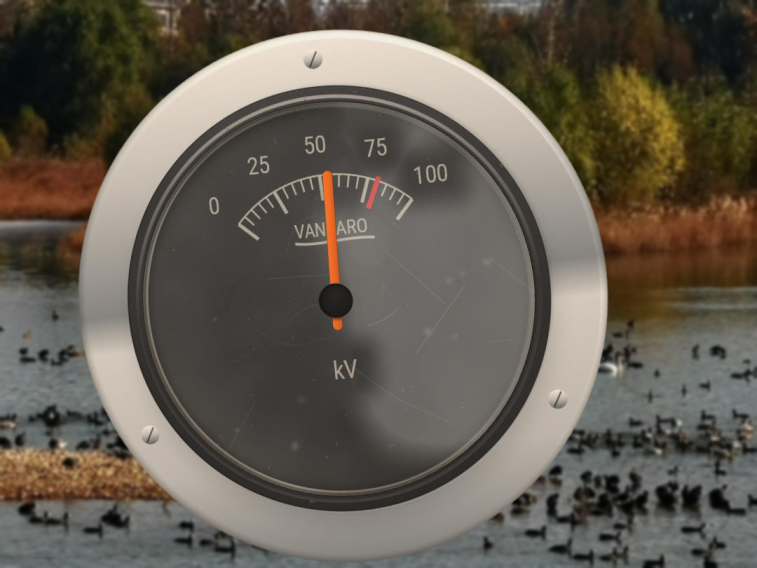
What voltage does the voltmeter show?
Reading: 55 kV
